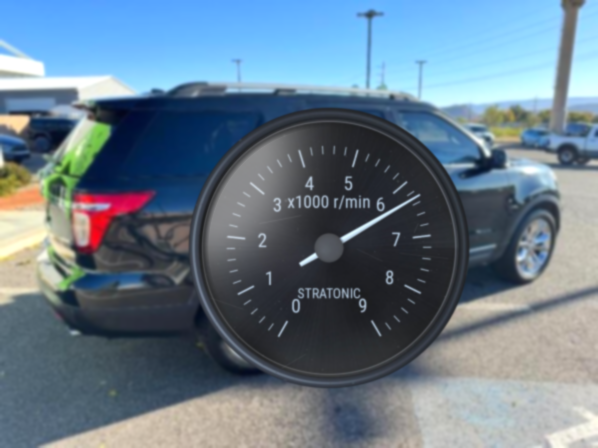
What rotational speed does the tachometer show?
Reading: 6300 rpm
